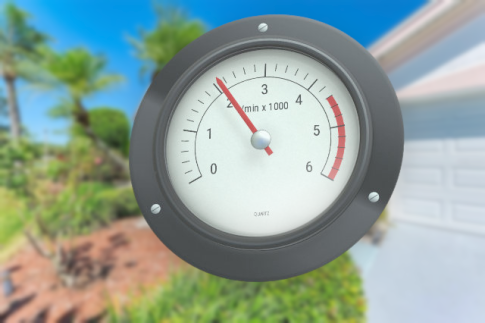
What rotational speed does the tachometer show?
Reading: 2100 rpm
